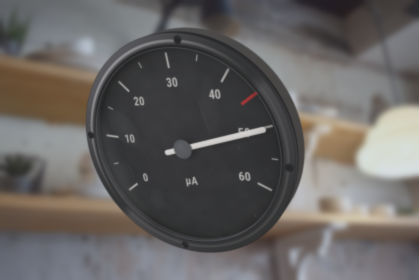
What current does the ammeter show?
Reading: 50 µA
